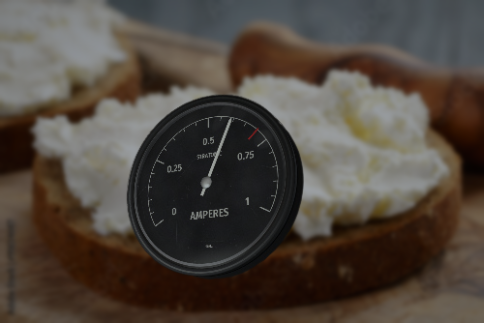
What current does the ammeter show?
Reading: 0.6 A
